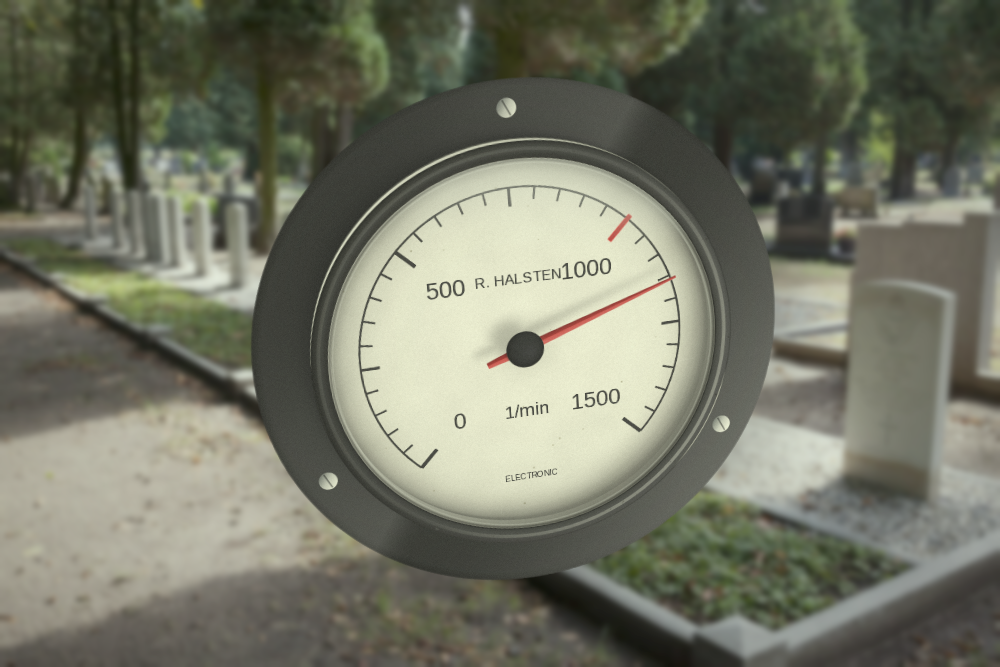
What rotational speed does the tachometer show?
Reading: 1150 rpm
